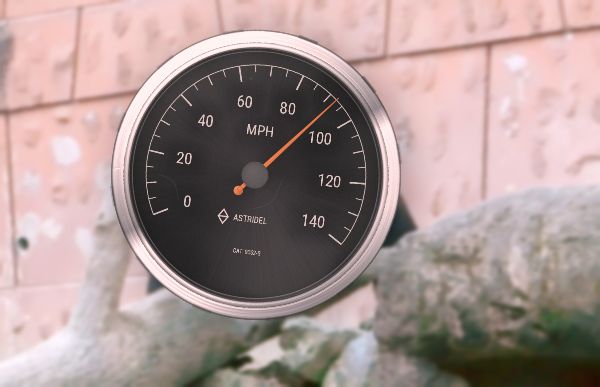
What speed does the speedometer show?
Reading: 92.5 mph
